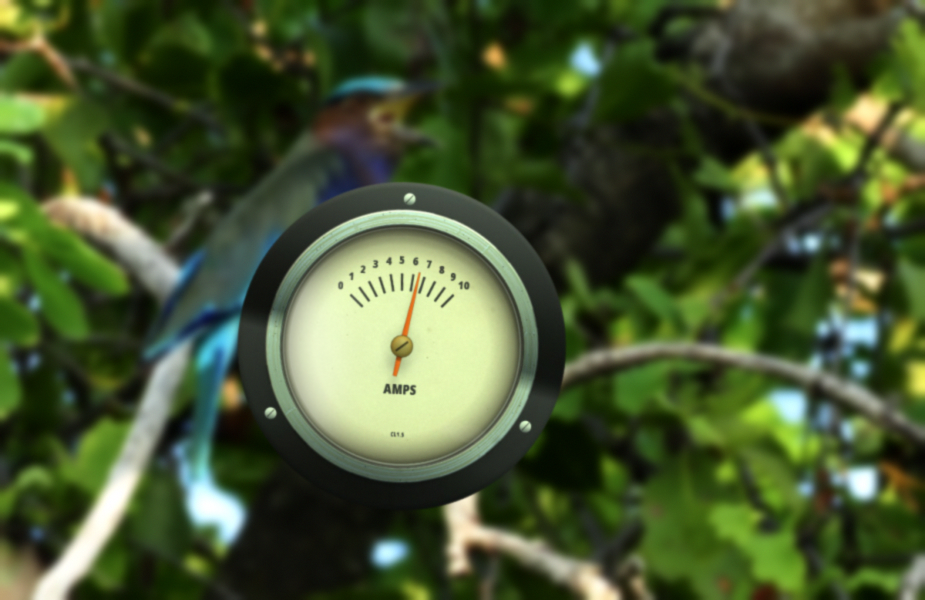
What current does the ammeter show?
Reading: 6.5 A
